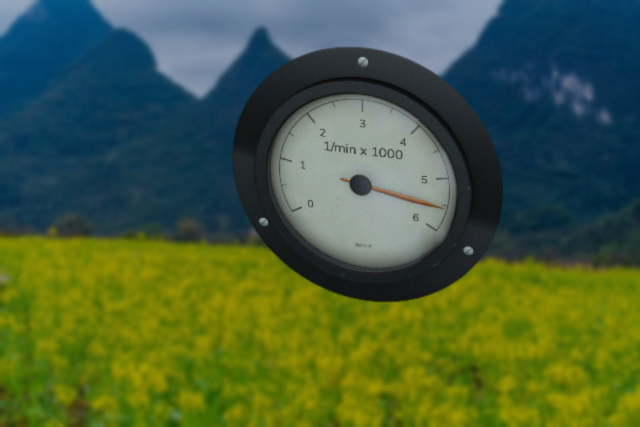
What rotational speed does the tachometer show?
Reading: 5500 rpm
